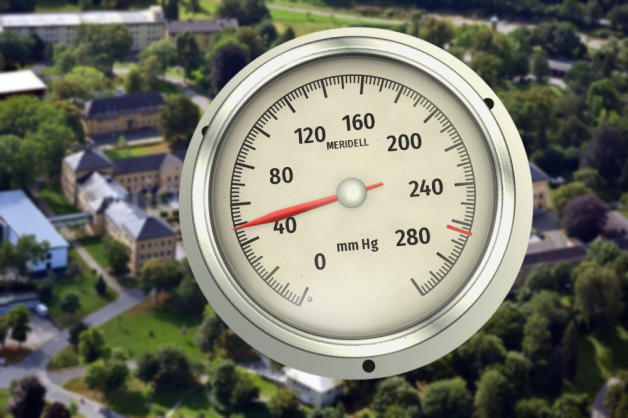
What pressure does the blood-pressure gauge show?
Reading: 48 mmHg
